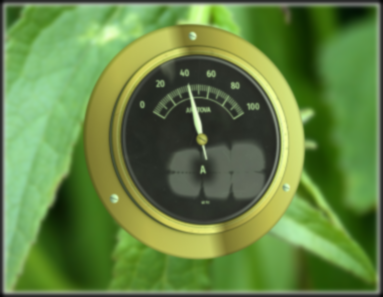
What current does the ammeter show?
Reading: 40 A
